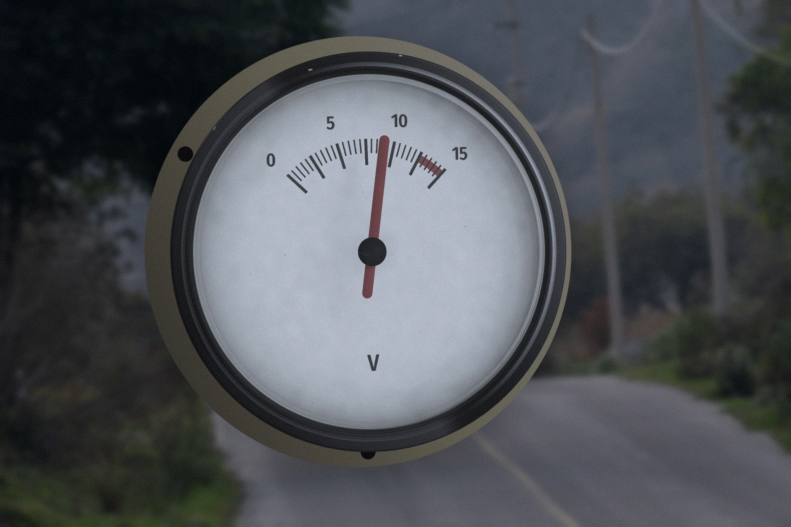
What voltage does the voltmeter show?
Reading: 9 V
